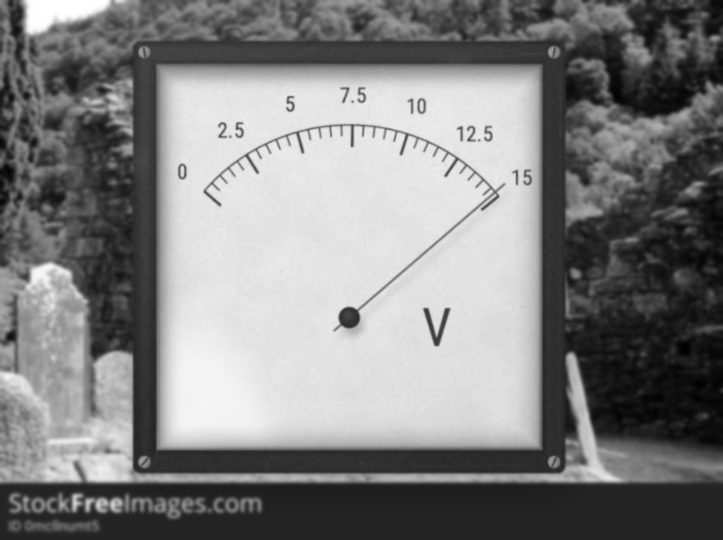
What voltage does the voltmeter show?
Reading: 14.75 V
